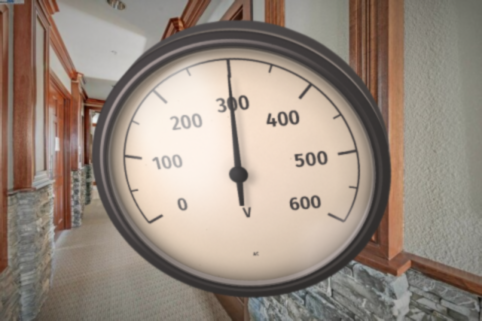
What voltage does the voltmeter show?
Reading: 300 V
